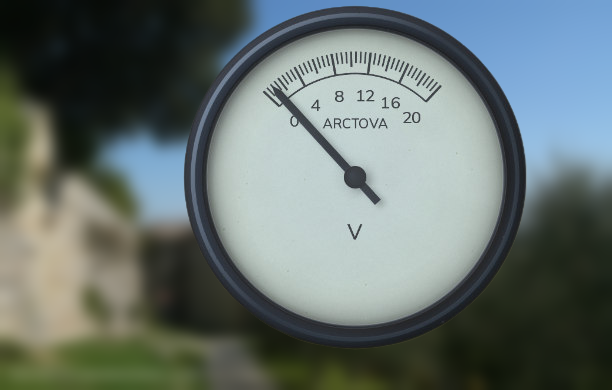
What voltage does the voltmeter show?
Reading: 1 V
